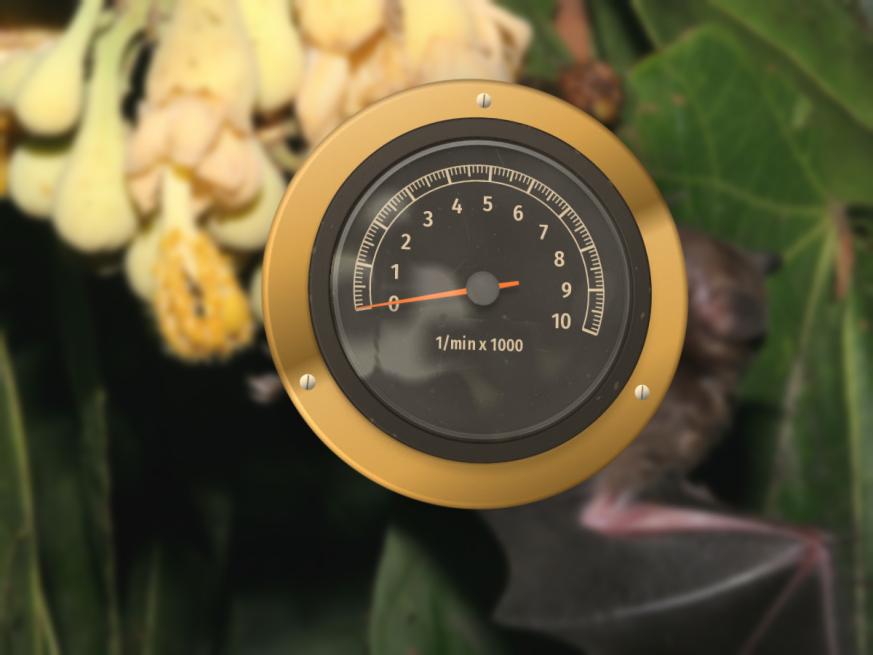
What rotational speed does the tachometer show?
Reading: 0 rpm
